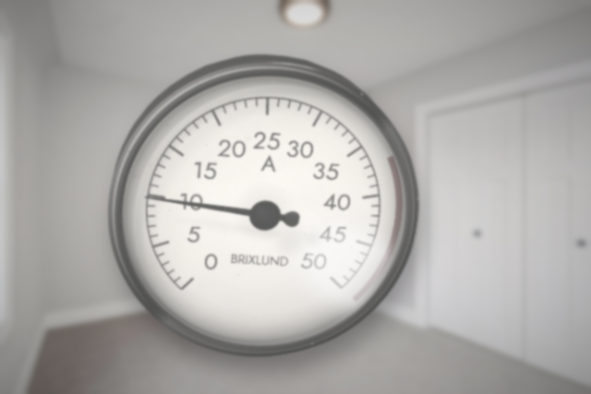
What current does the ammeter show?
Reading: 10 A
